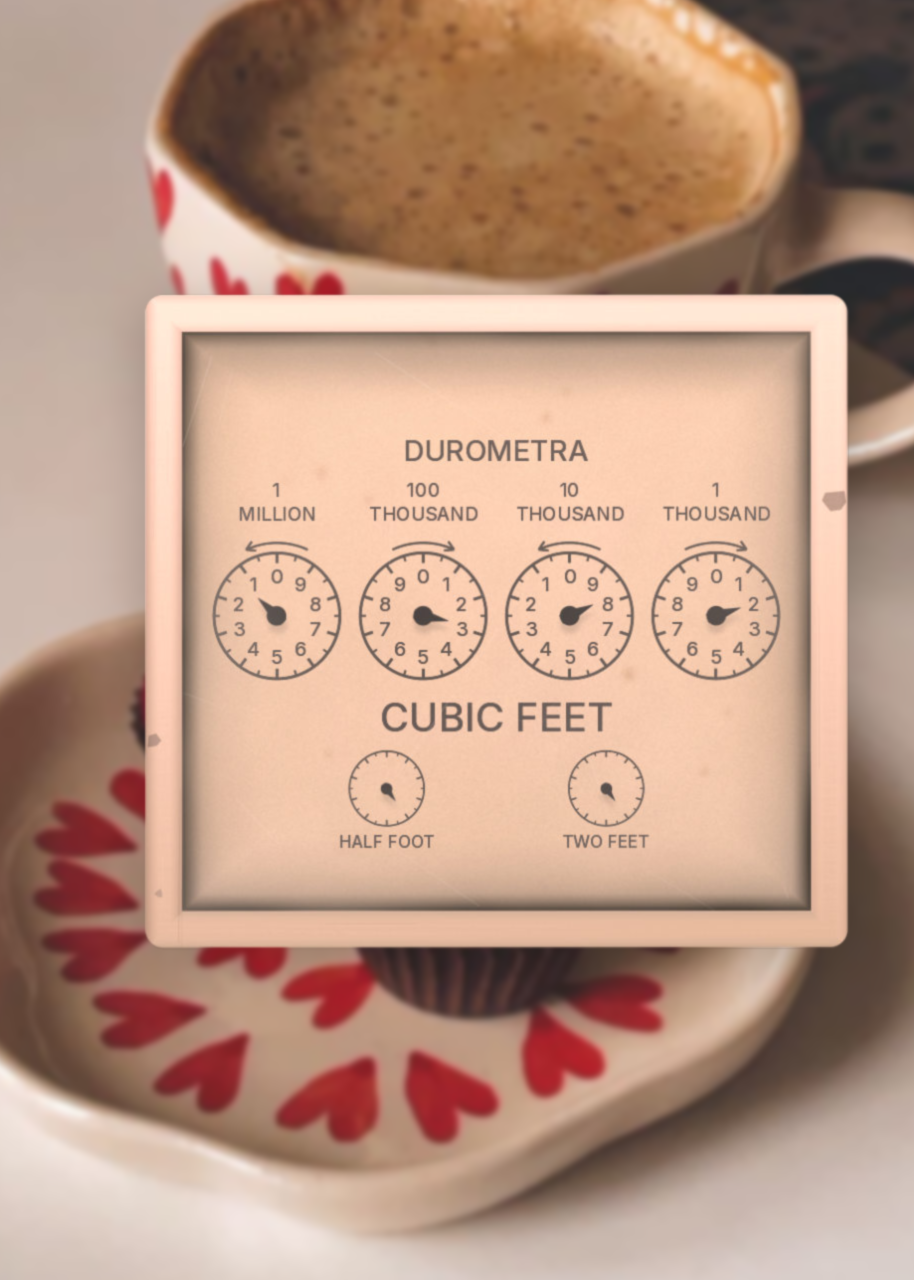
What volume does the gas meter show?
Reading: 128200 ft³
